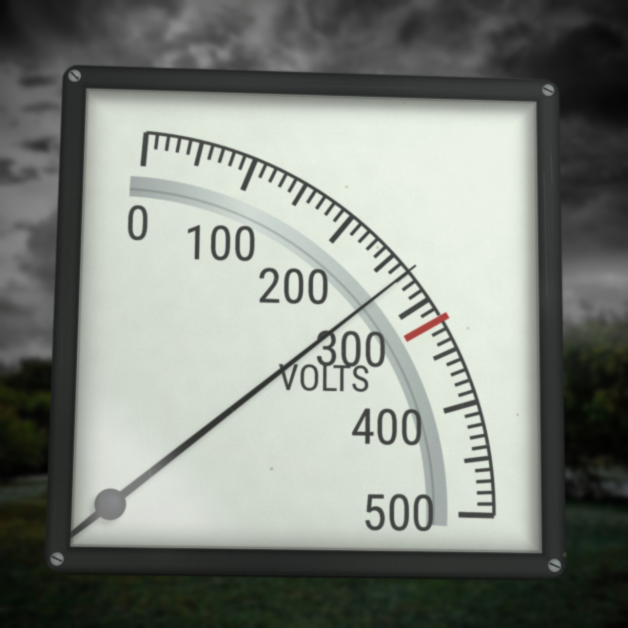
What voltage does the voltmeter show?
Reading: 270 V
